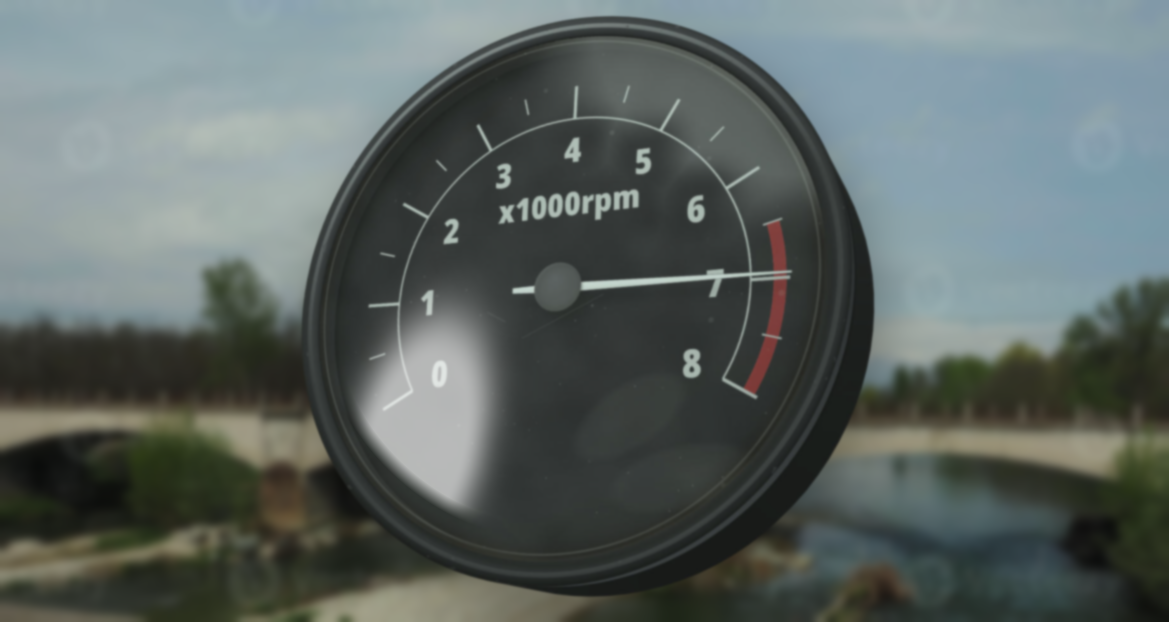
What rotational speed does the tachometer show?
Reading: 7000 rpm
